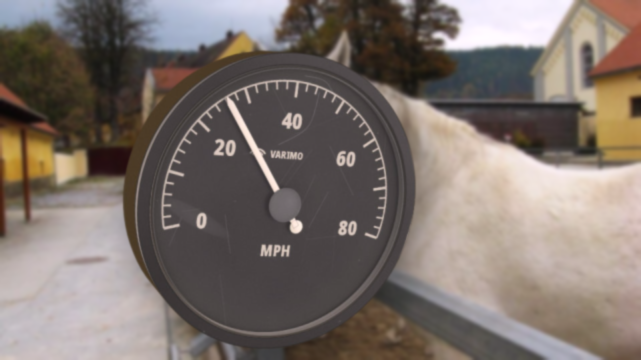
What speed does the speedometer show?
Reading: 26 mph
